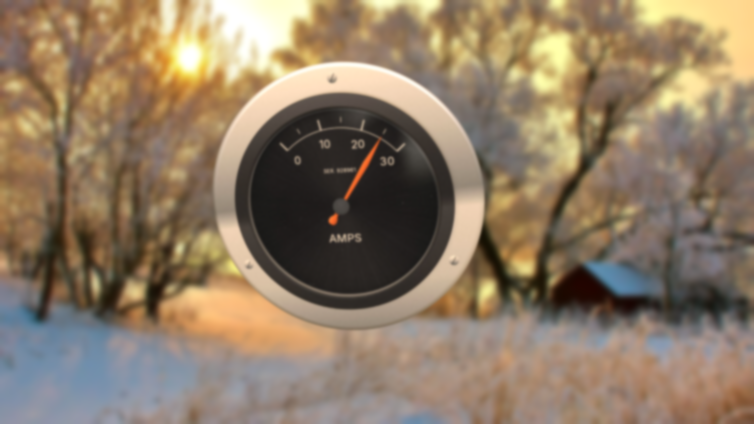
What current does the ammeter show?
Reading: 25 A
